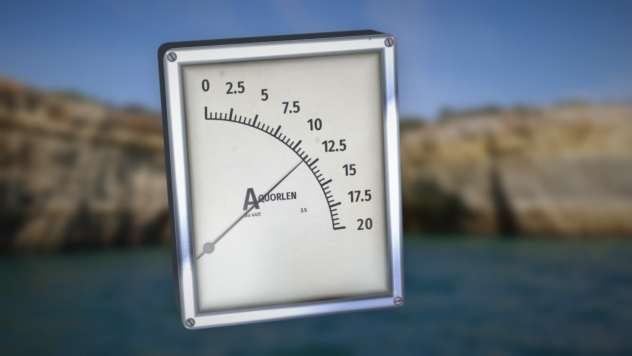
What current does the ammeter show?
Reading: 11.5 A
